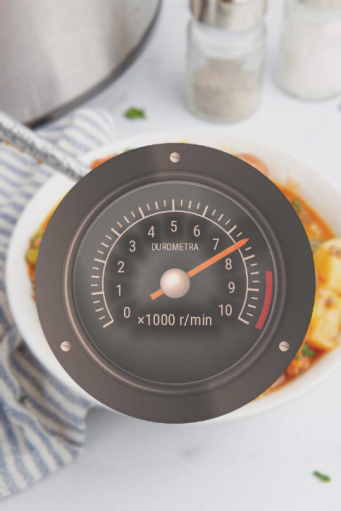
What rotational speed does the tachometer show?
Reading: 7500 rpm
